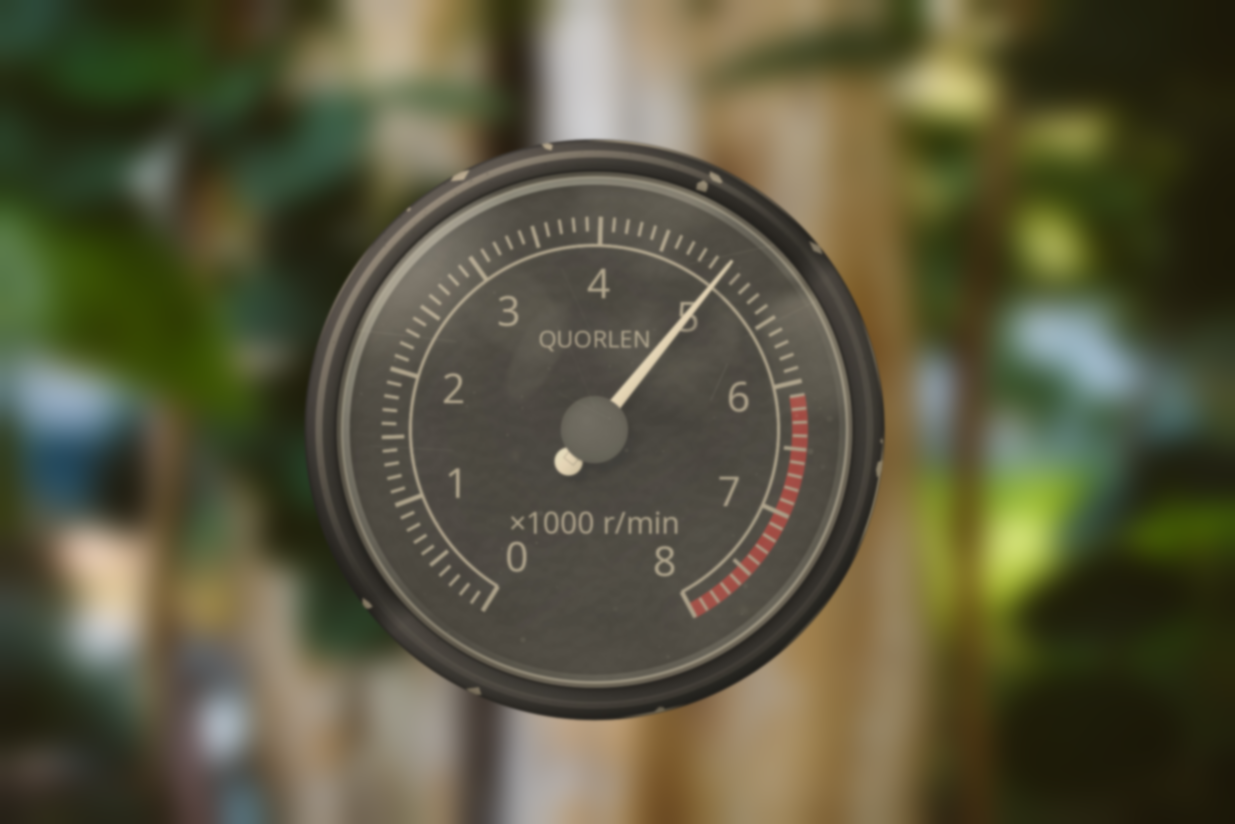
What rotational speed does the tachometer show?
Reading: 5000 rpm
